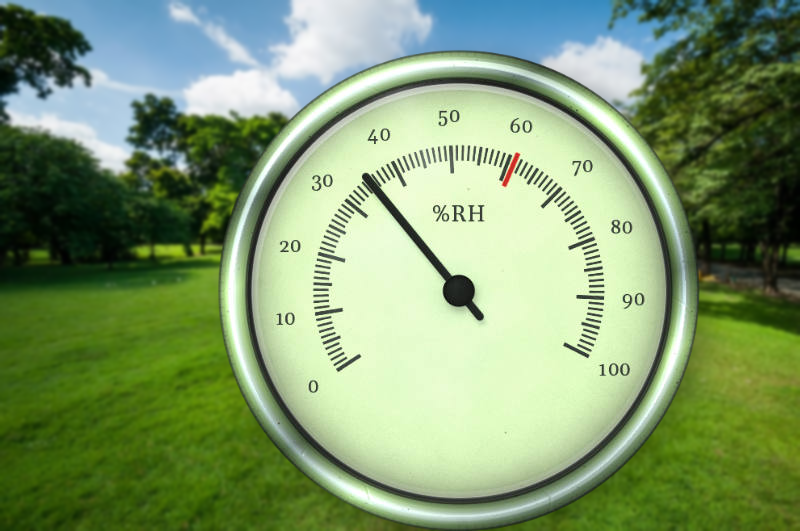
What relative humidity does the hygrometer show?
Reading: 35 %
